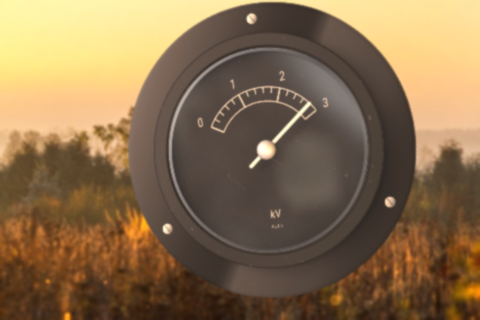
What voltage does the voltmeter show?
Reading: 2.8 kV
